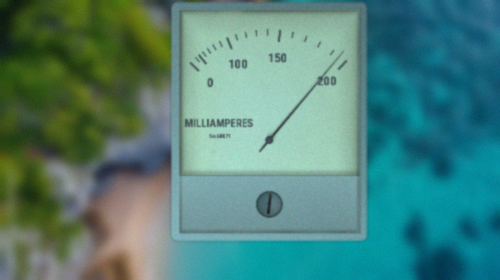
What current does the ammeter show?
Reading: 195 mA
